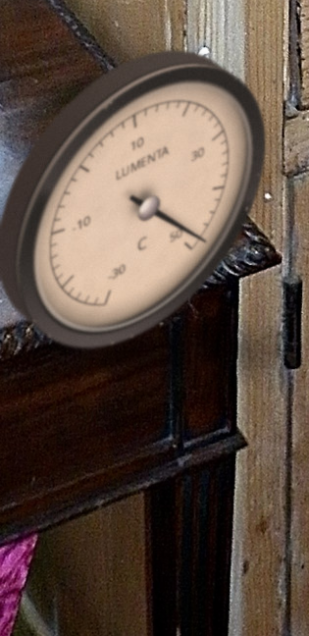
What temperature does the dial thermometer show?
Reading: 48 °C
